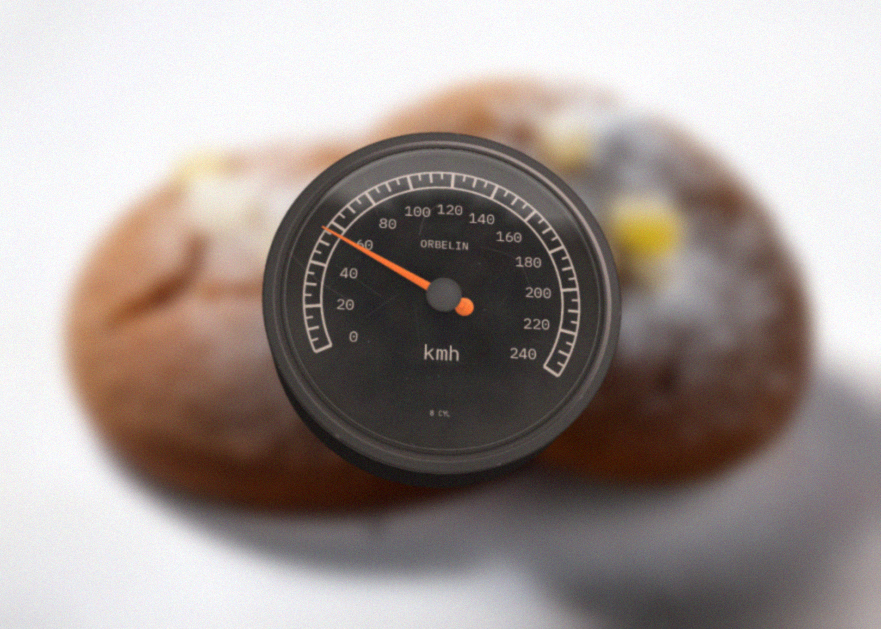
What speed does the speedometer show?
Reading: 55 km/h
